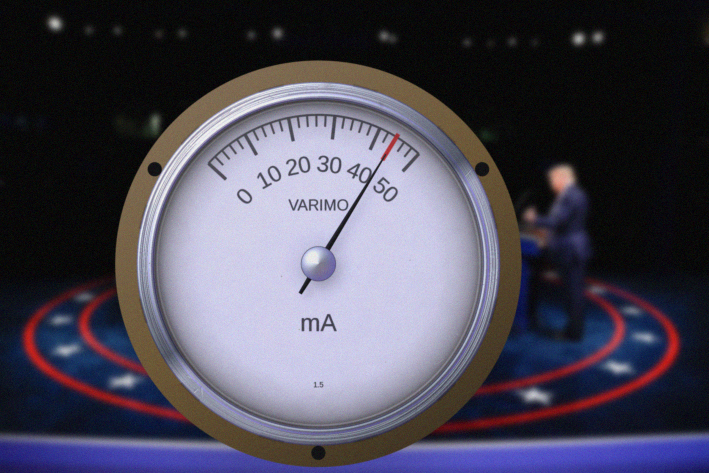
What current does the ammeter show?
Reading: 44 mA
